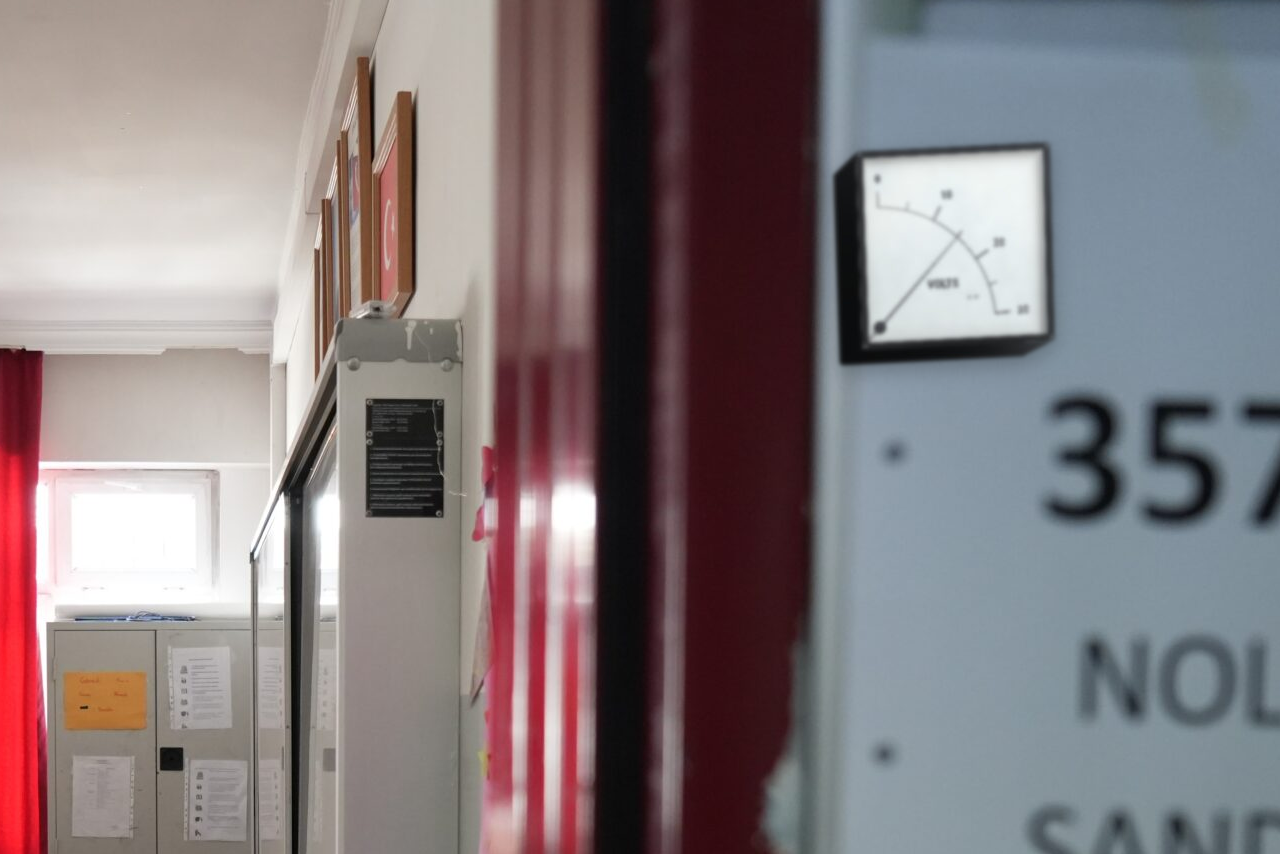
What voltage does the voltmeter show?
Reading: 15 V
